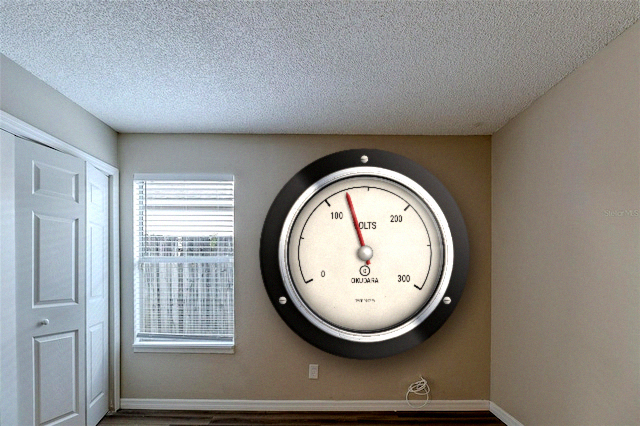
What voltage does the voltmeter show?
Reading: 125 V
